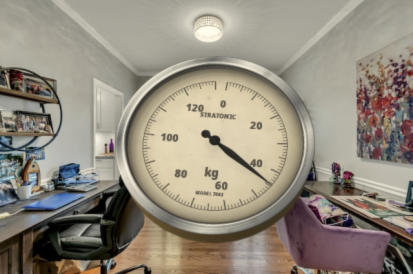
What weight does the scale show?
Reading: 45 kg
